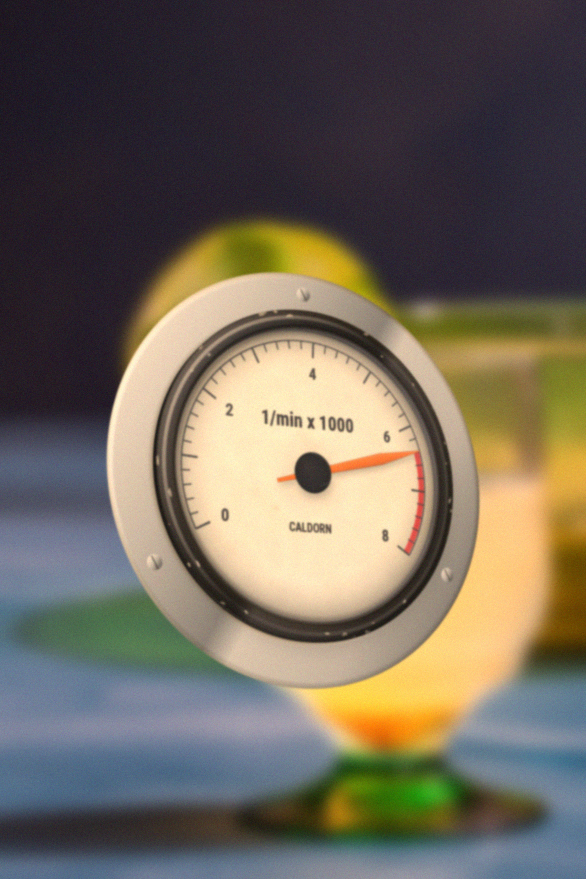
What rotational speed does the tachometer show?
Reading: 6400 rpm
